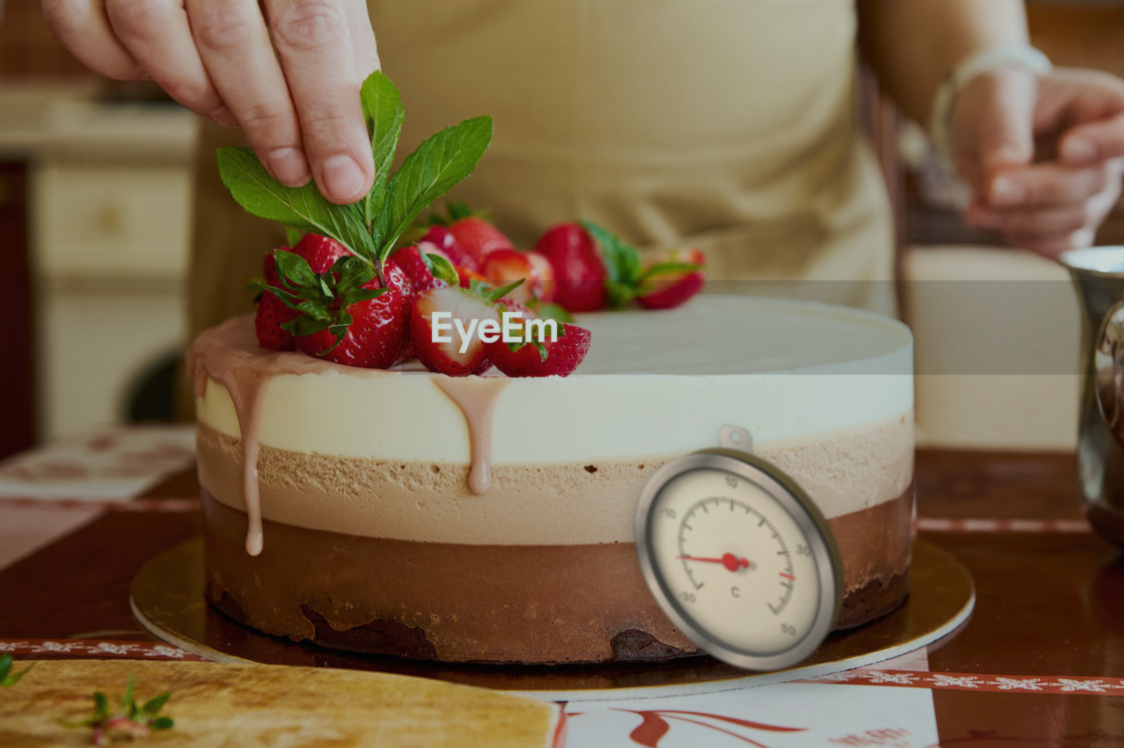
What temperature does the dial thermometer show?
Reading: -20 °C
